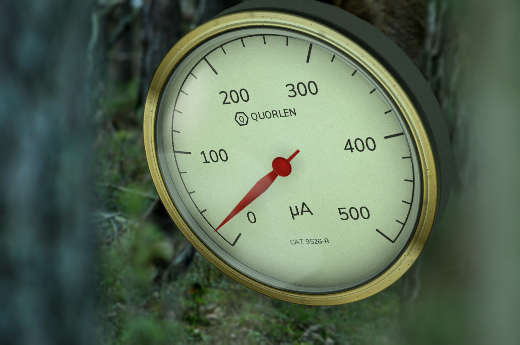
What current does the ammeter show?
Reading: 20 µA
